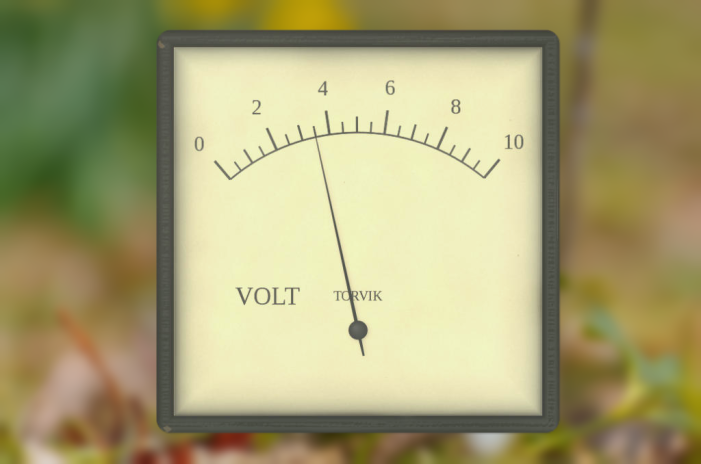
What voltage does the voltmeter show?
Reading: 3.5 V
